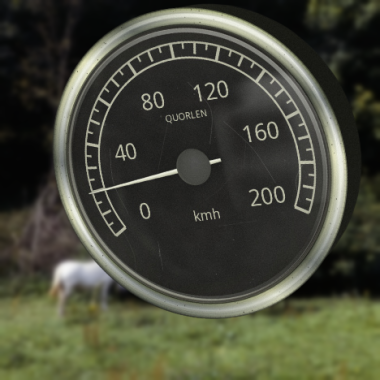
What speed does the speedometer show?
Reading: 20 km/h
